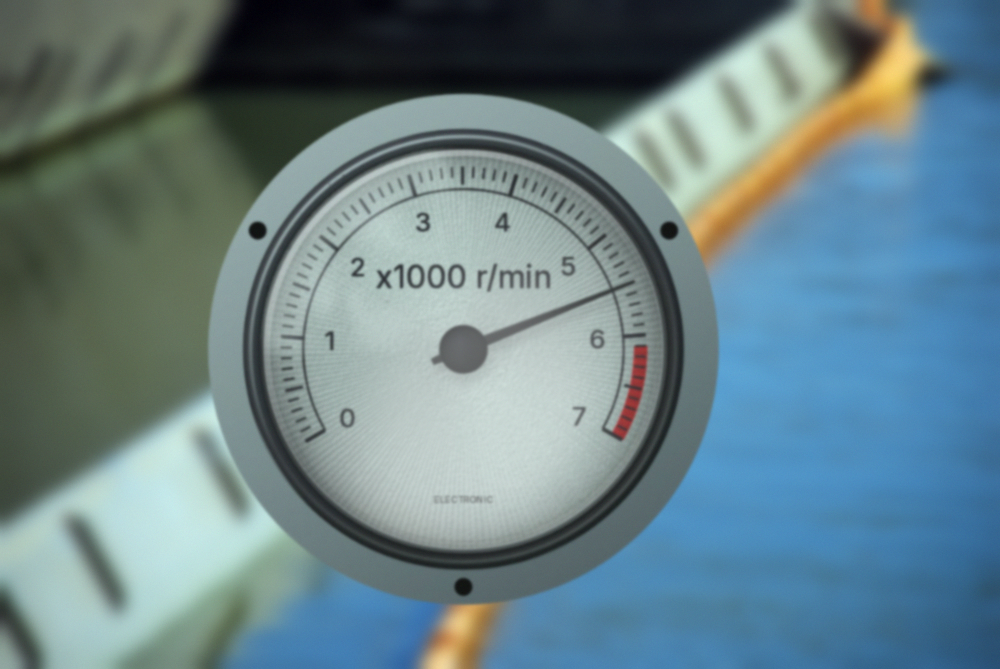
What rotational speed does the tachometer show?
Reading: 5500 rpm
